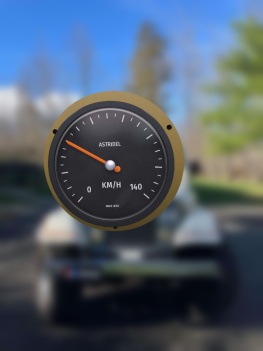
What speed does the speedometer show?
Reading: 40 km/h
